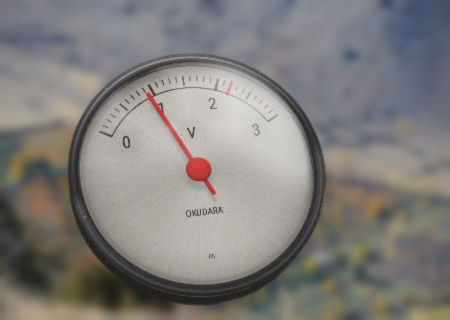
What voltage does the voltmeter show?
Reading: 0.9 V
